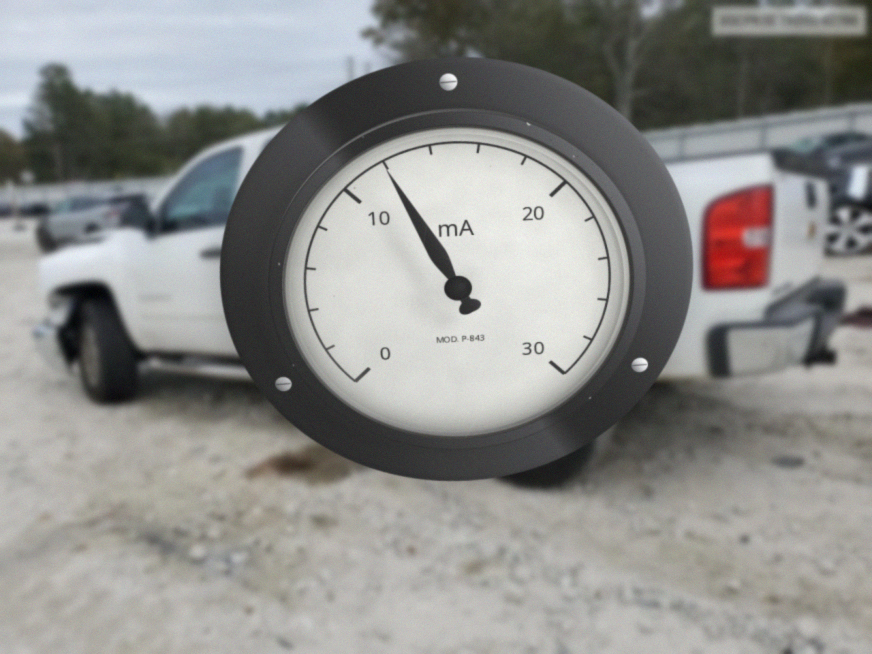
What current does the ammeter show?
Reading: 12 mA
